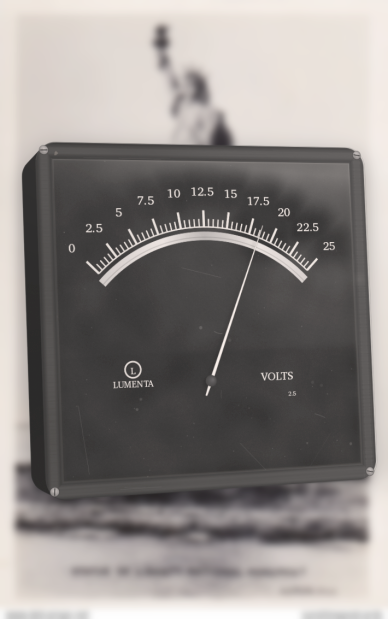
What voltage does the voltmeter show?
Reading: 18.5 V
